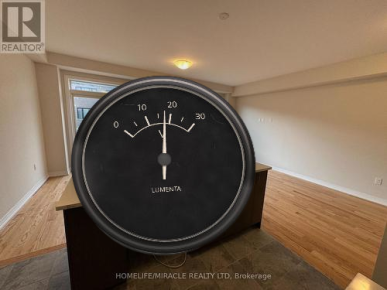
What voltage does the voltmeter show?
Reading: 17.5 V
